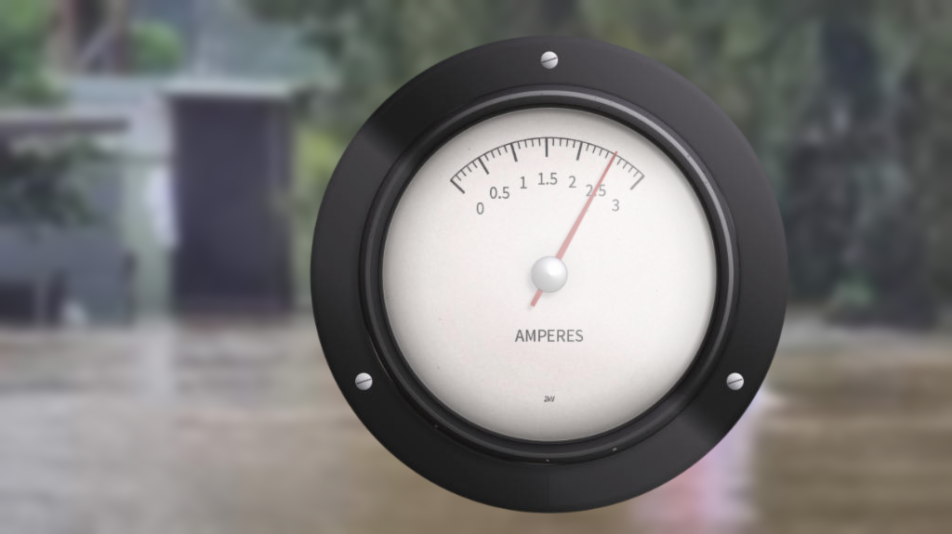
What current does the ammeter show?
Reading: 2.5 A
